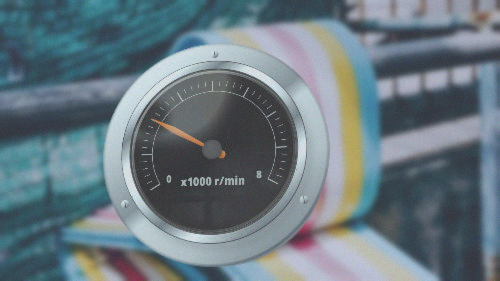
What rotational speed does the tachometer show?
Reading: 2000 rpm
